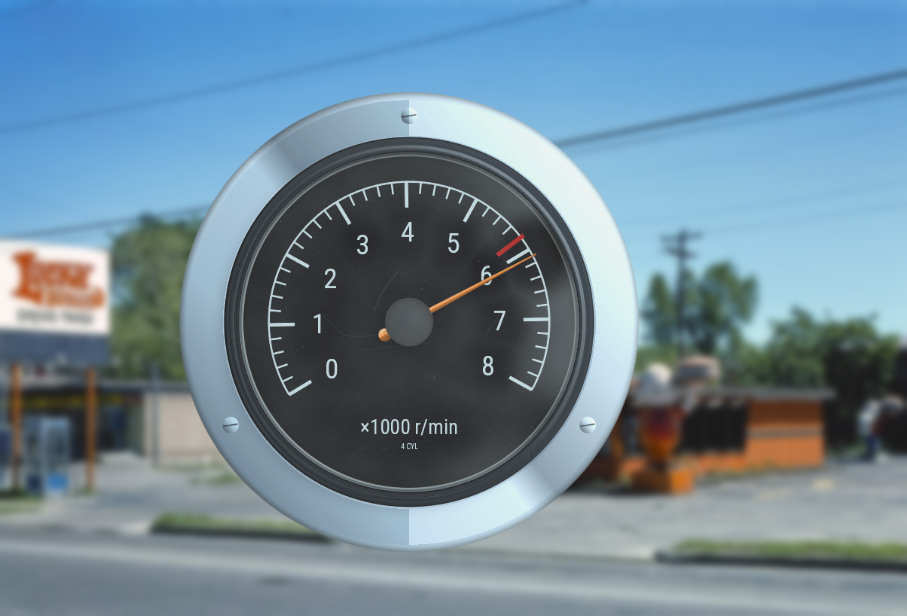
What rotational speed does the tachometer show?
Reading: 6100 rpm
